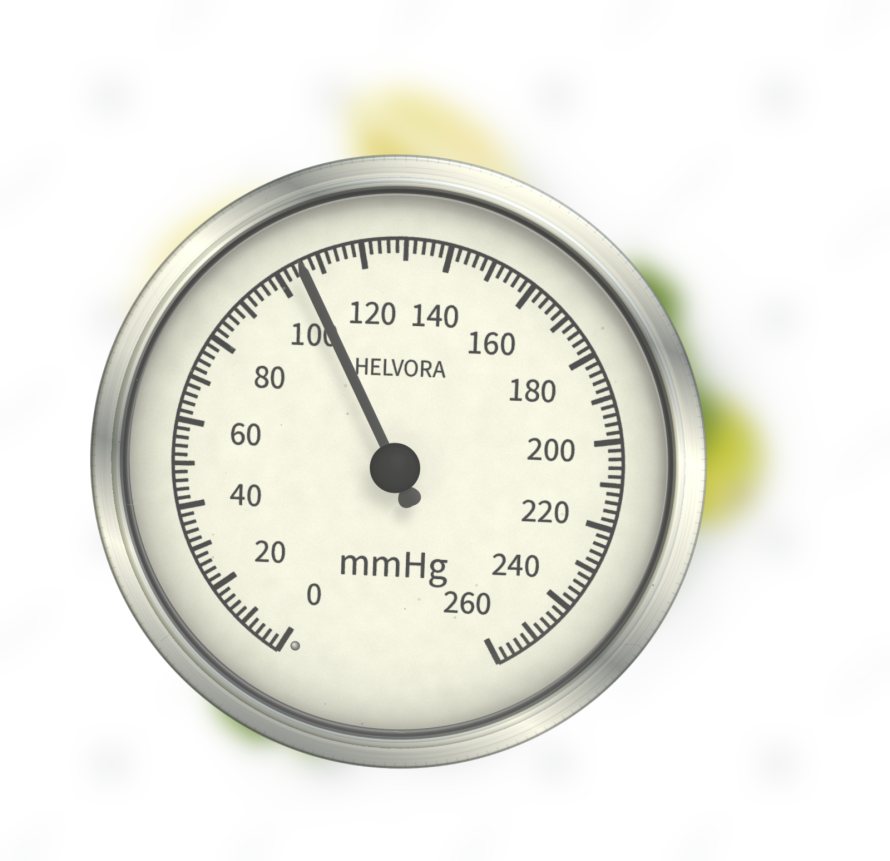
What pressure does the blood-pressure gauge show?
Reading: 106 mmHg
